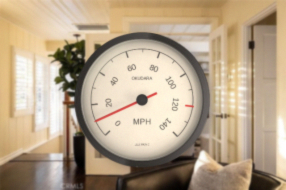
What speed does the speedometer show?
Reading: 10 mph
